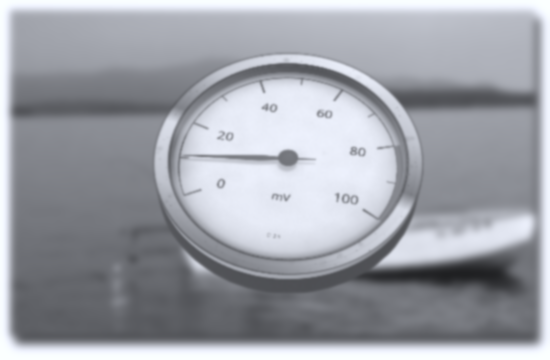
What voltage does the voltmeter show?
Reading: 10 mV
